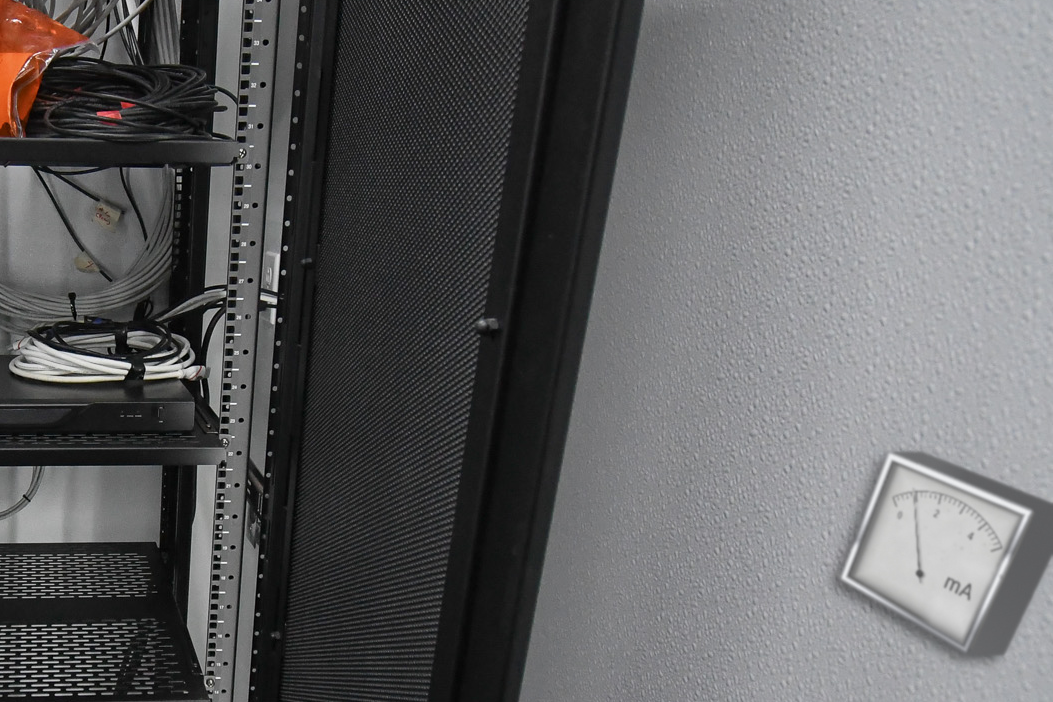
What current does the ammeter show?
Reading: 1 mA
